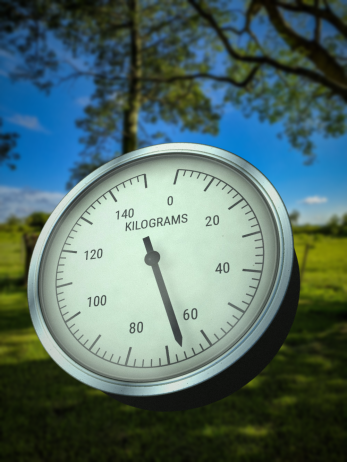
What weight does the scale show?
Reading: 66 kg
